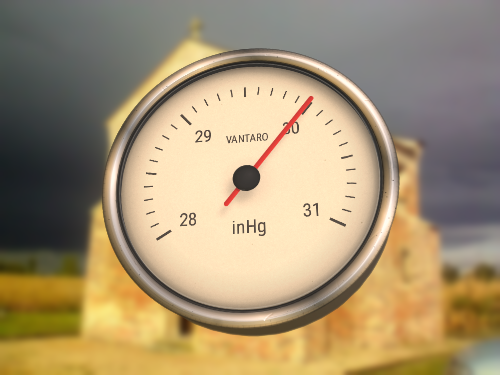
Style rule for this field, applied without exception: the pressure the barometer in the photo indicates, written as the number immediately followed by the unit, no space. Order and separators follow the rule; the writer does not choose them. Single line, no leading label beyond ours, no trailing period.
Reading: 30inHg
